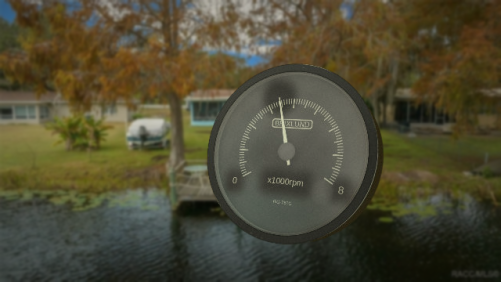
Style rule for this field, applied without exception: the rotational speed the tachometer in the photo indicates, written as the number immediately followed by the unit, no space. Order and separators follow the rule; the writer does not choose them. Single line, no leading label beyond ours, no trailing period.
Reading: 3500rpm
